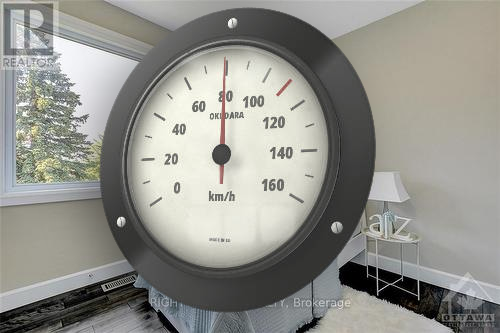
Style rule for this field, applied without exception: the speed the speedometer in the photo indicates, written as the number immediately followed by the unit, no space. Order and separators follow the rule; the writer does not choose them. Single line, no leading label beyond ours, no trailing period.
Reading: 80km/h
